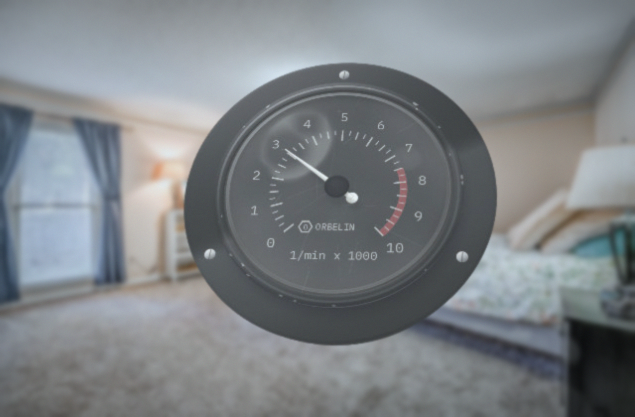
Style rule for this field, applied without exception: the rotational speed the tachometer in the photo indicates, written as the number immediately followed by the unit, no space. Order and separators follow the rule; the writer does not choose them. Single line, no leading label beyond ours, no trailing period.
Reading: 3000rpm
